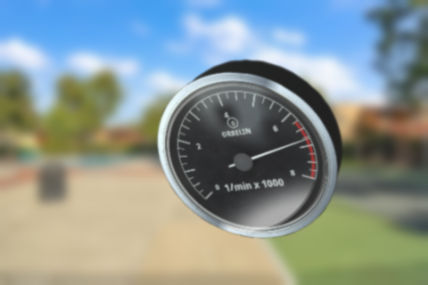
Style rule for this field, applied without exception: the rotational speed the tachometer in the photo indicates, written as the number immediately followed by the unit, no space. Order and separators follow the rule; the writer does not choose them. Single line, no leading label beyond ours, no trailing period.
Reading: 6750rpm
